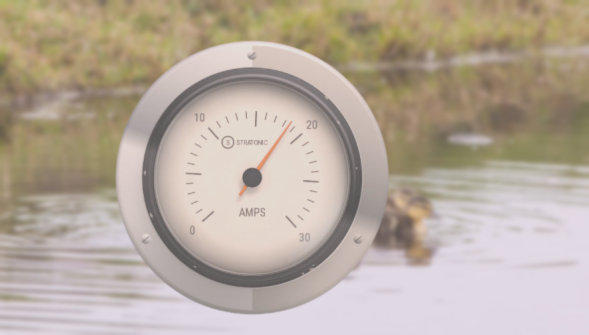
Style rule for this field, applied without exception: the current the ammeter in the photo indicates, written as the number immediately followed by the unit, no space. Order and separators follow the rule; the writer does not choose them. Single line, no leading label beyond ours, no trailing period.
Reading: 18.5A
